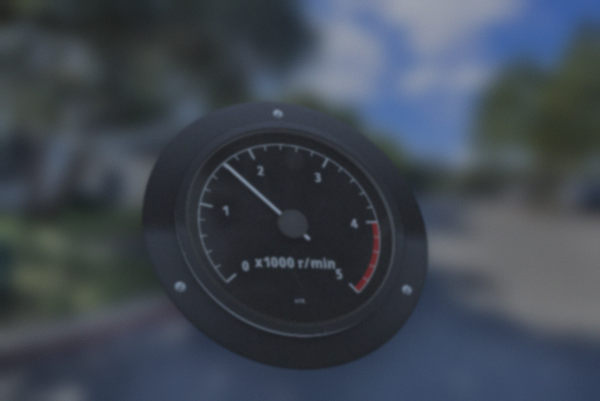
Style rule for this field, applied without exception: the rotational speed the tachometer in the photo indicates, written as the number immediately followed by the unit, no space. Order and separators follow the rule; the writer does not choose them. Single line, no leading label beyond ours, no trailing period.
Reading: 1600rpm
